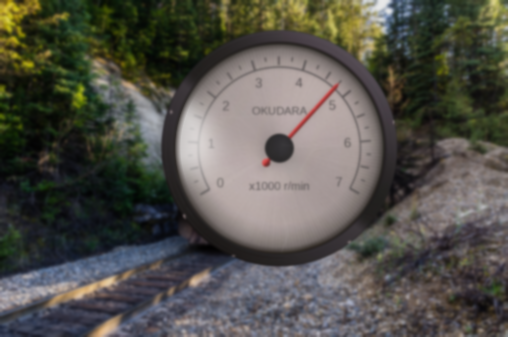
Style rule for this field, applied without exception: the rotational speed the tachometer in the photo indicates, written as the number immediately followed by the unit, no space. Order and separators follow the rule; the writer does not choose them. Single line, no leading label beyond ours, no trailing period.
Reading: 4750rpm
